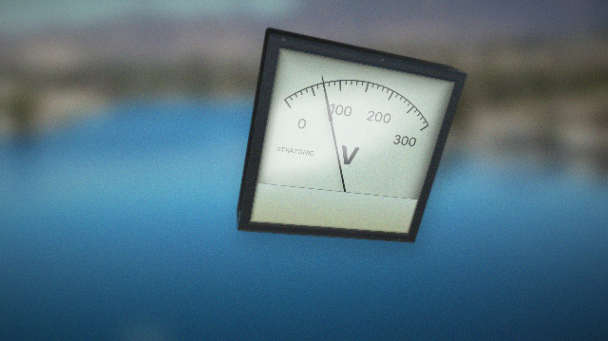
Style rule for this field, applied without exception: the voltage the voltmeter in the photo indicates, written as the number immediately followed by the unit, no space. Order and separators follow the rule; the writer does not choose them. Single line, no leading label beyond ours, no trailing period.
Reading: 70V
